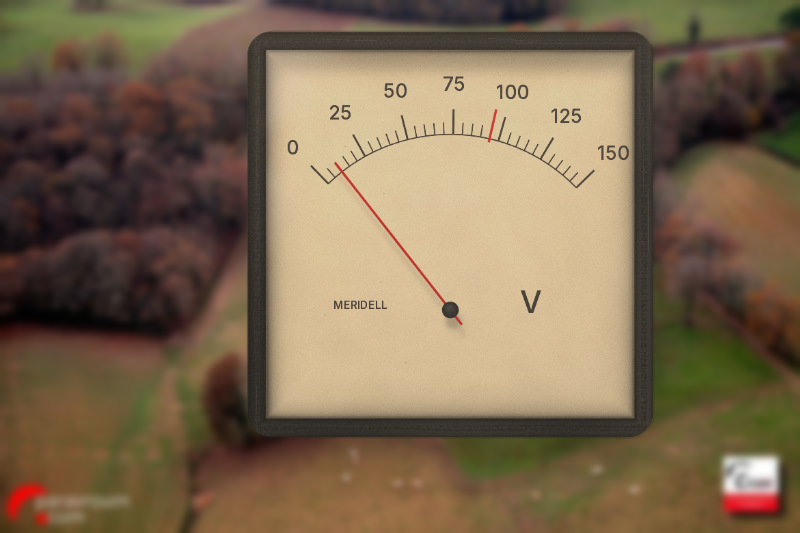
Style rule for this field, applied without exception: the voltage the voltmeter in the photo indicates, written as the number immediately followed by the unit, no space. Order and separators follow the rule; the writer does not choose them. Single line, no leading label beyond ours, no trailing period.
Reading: 10V
